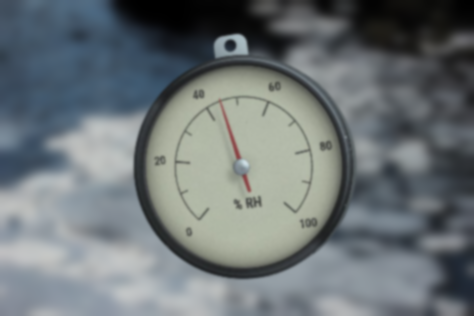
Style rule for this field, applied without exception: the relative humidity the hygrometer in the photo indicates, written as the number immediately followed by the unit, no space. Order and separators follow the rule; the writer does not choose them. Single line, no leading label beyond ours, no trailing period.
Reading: 45%
